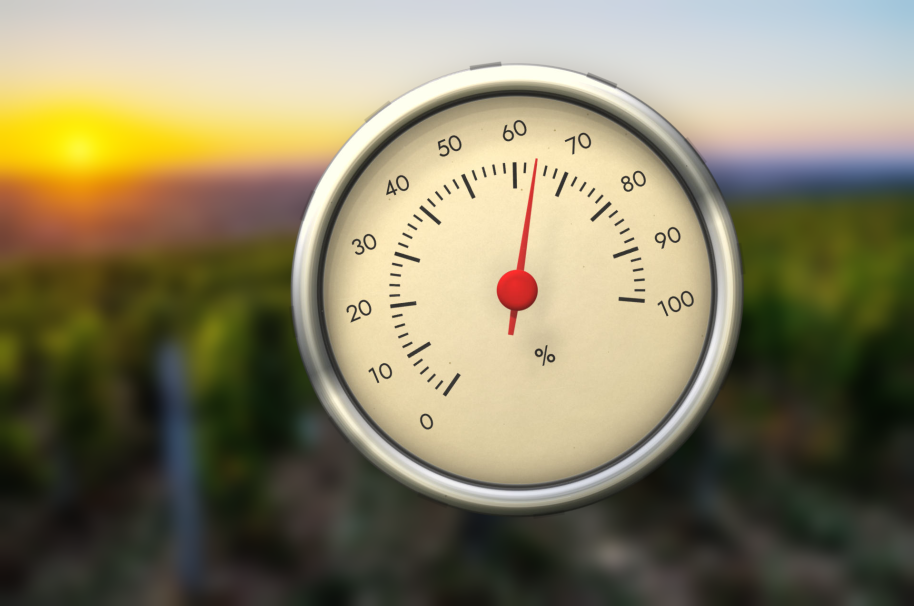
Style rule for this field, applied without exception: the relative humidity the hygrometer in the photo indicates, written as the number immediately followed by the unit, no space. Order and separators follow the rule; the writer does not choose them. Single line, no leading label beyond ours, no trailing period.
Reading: 64%
